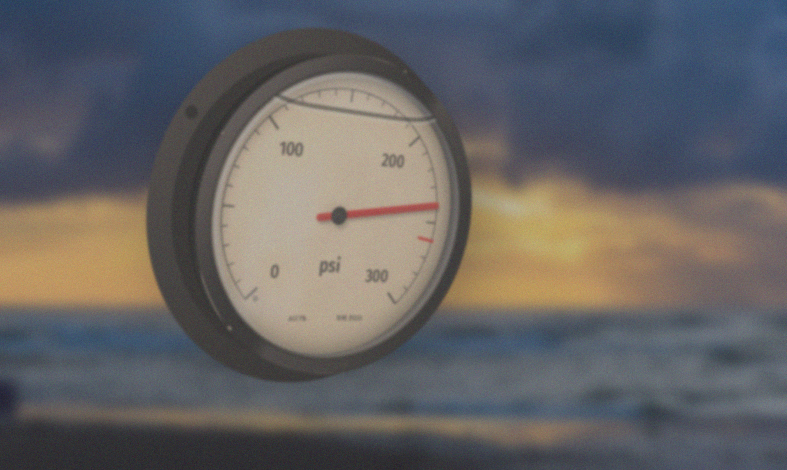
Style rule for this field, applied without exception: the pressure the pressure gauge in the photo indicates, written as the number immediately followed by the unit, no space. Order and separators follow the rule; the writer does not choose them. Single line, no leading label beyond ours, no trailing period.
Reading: 240psi
